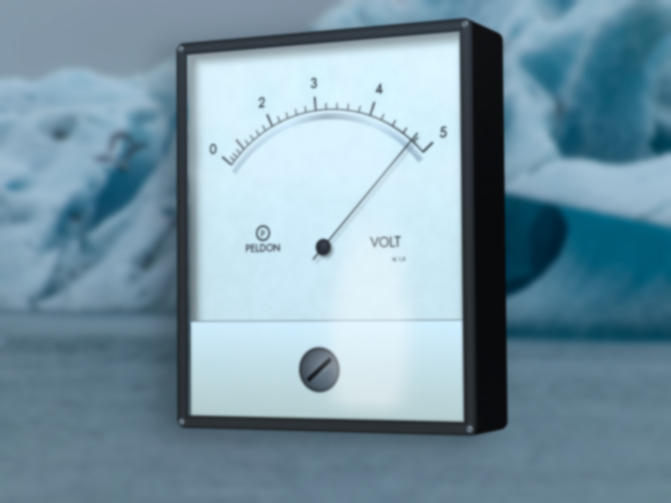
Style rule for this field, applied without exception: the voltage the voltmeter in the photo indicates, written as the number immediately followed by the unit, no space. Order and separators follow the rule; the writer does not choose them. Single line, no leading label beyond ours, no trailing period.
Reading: 4.8V
